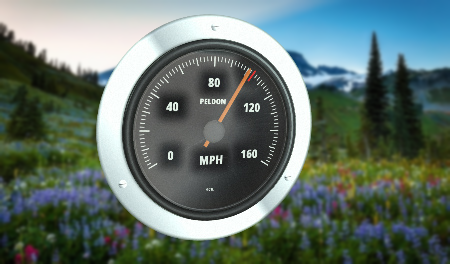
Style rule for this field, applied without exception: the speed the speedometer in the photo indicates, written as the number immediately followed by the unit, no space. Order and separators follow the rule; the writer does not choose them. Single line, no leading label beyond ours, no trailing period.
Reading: 100mph
